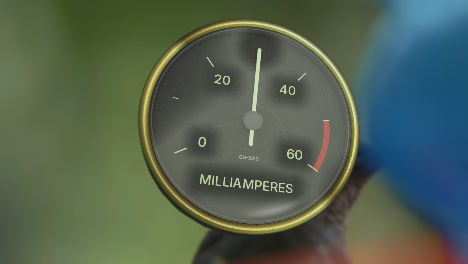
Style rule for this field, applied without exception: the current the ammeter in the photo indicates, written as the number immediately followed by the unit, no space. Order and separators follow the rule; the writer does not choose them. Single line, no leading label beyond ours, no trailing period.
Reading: 30mA
